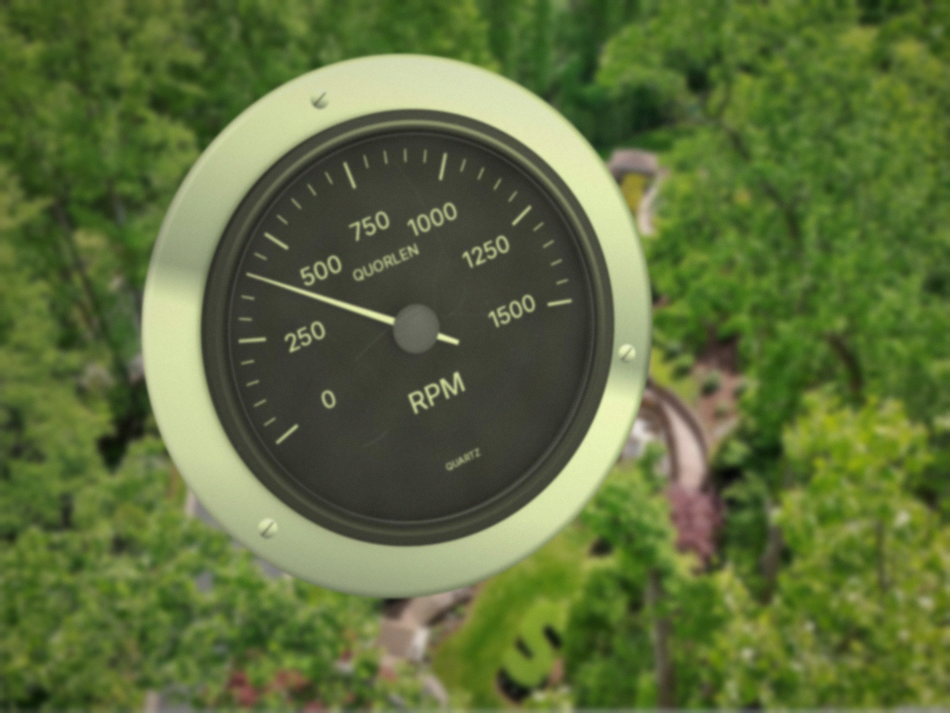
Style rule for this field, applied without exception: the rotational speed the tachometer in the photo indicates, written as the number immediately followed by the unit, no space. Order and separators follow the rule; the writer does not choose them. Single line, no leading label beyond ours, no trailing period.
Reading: 400rpm
